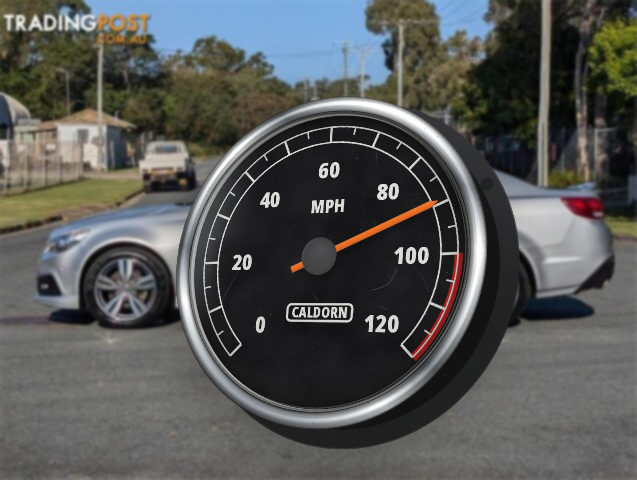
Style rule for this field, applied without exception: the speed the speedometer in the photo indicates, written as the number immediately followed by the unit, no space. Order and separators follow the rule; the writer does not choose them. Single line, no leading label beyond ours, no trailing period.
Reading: 90mph
